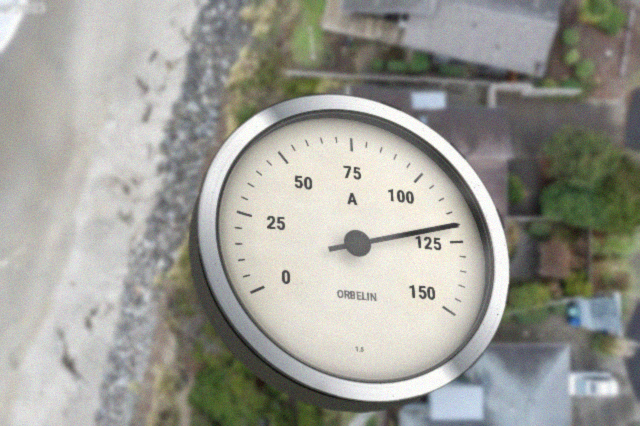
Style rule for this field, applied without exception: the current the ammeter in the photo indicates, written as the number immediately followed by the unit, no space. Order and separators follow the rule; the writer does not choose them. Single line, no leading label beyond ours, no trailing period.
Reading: 120A
